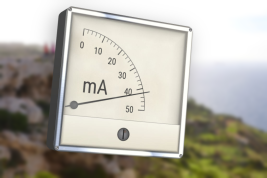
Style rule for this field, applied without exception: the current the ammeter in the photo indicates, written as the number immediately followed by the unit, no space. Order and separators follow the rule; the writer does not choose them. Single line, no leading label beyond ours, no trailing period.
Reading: 42mA
